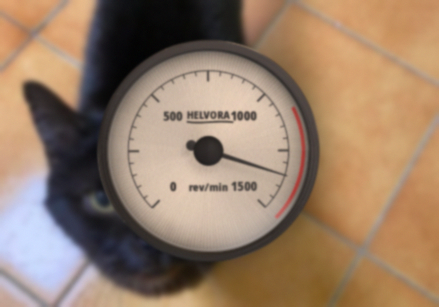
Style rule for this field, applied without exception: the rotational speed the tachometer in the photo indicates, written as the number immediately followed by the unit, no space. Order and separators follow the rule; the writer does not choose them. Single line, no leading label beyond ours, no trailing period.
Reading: 1350rpm
